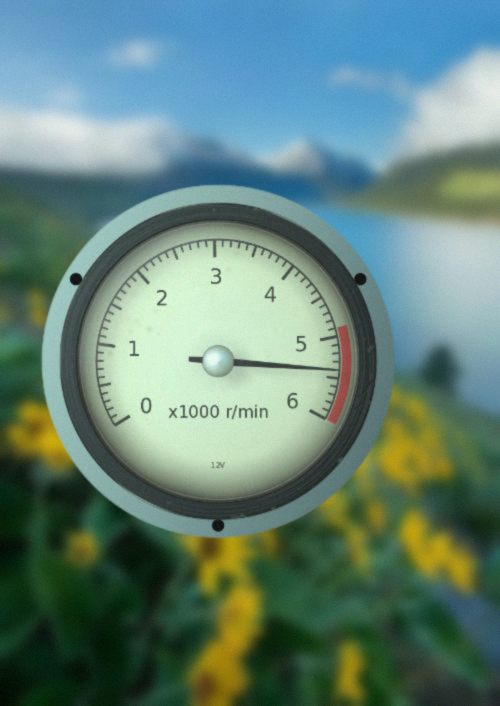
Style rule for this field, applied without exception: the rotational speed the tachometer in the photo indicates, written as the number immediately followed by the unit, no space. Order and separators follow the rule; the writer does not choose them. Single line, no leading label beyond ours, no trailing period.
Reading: 5400rpm
